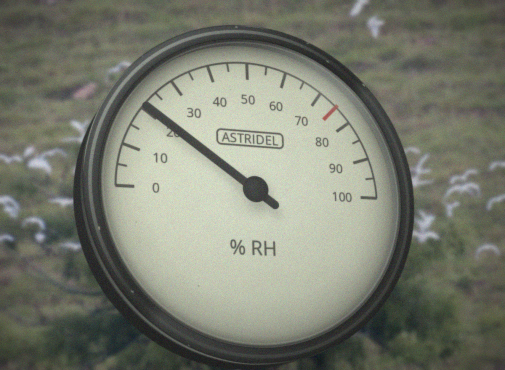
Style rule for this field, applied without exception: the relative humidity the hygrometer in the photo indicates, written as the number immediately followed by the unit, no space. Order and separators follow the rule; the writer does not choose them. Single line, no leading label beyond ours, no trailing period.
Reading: 20%
